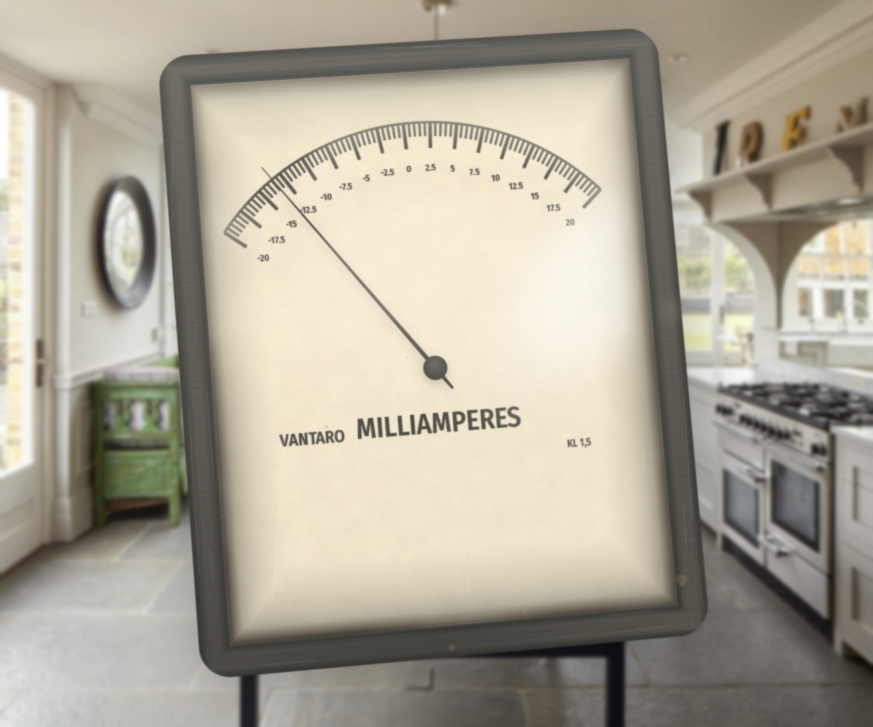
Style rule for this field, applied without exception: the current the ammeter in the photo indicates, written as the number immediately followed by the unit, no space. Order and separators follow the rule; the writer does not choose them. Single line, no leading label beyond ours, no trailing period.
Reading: -13.5mA
